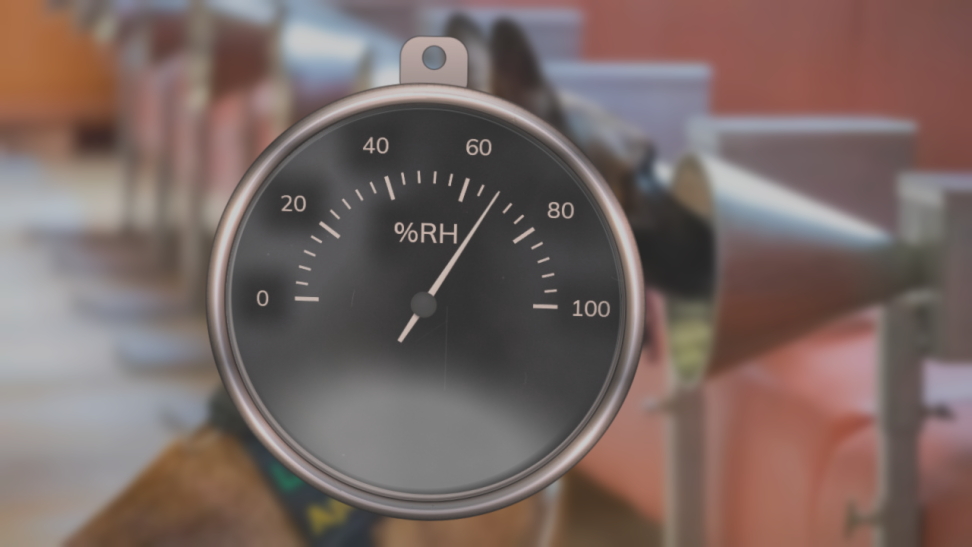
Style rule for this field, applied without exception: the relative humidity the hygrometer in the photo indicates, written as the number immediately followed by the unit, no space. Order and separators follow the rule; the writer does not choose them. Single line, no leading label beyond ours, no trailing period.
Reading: 68%
